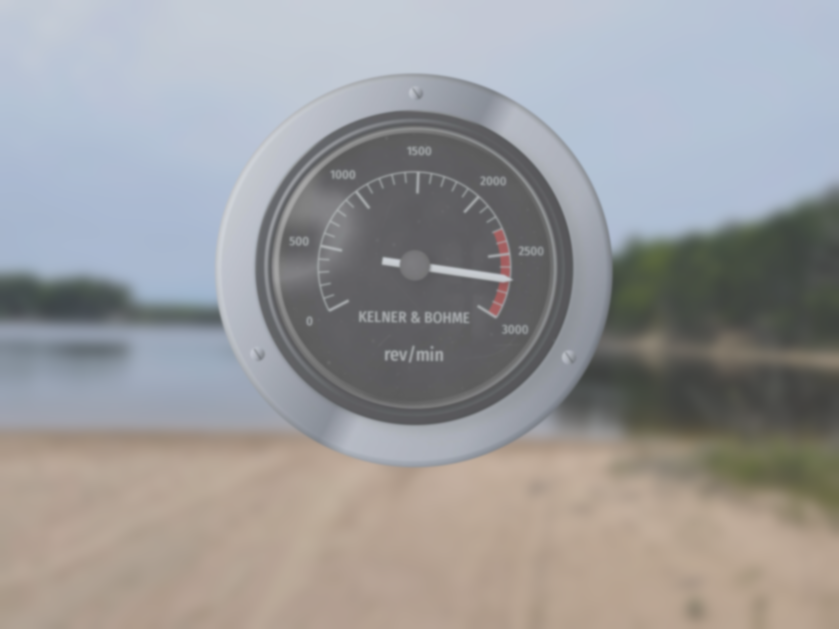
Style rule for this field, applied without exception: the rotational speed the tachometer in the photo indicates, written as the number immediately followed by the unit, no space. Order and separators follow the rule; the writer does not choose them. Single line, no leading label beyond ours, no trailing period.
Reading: 2700rpm
